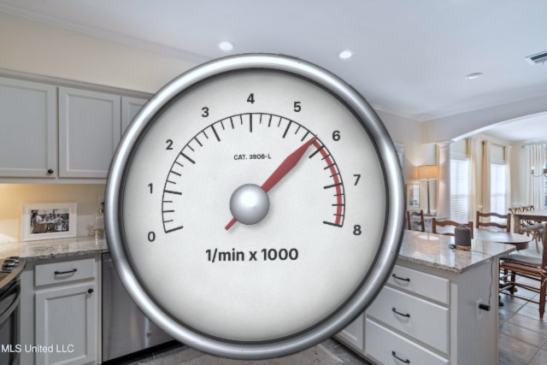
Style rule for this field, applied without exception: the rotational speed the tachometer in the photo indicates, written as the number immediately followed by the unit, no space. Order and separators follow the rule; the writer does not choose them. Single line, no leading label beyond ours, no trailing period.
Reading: 5750rpm
